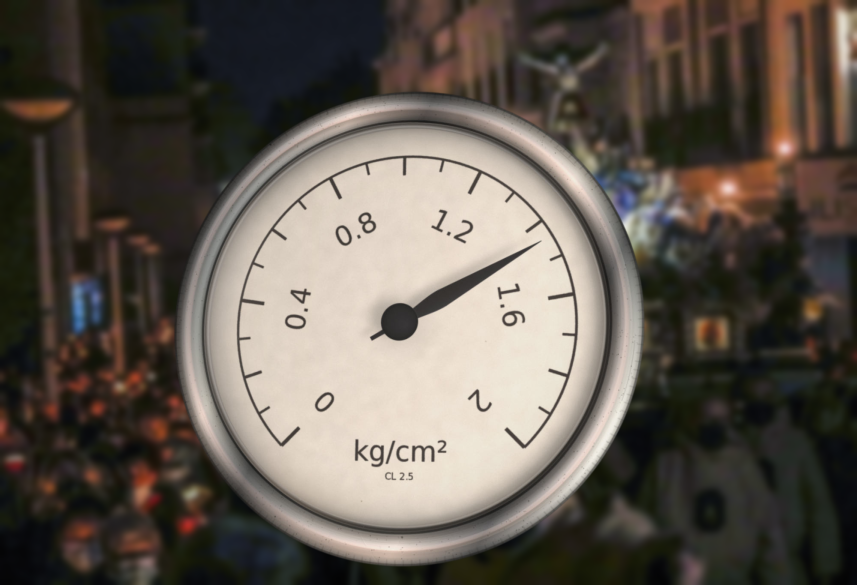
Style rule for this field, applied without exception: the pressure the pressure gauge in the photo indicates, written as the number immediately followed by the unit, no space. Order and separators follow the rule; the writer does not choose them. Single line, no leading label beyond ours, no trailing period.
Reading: 1.45kg/cm²
